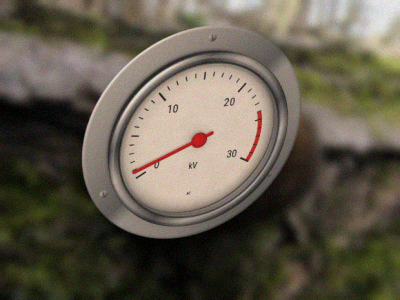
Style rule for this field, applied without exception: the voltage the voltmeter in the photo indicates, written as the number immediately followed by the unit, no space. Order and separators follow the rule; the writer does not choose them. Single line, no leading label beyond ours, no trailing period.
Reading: 1kV
